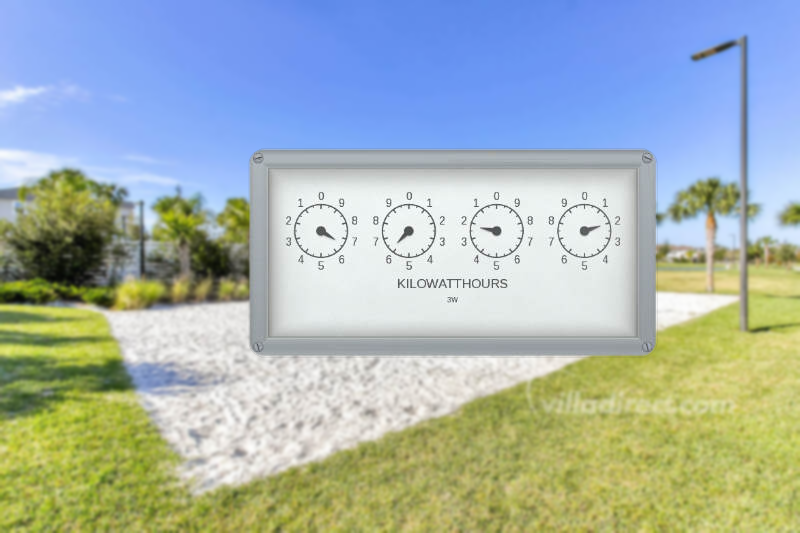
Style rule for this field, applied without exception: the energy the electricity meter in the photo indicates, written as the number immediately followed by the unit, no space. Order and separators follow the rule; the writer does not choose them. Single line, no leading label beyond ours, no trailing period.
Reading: 6622kWh
